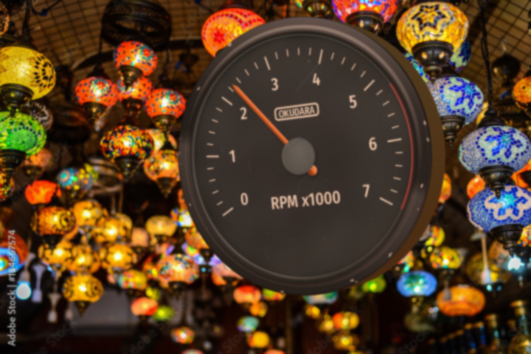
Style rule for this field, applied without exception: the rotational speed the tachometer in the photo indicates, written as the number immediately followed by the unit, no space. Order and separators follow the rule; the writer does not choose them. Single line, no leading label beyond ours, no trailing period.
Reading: 2300rpm
